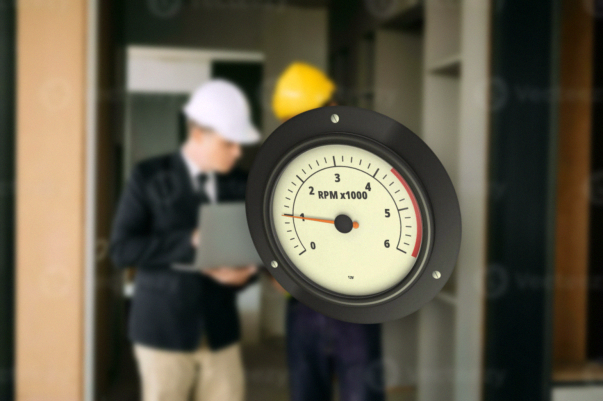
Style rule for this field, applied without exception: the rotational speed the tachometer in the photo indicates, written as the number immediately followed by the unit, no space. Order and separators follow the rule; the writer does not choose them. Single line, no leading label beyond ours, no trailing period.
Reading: 1000rpm
